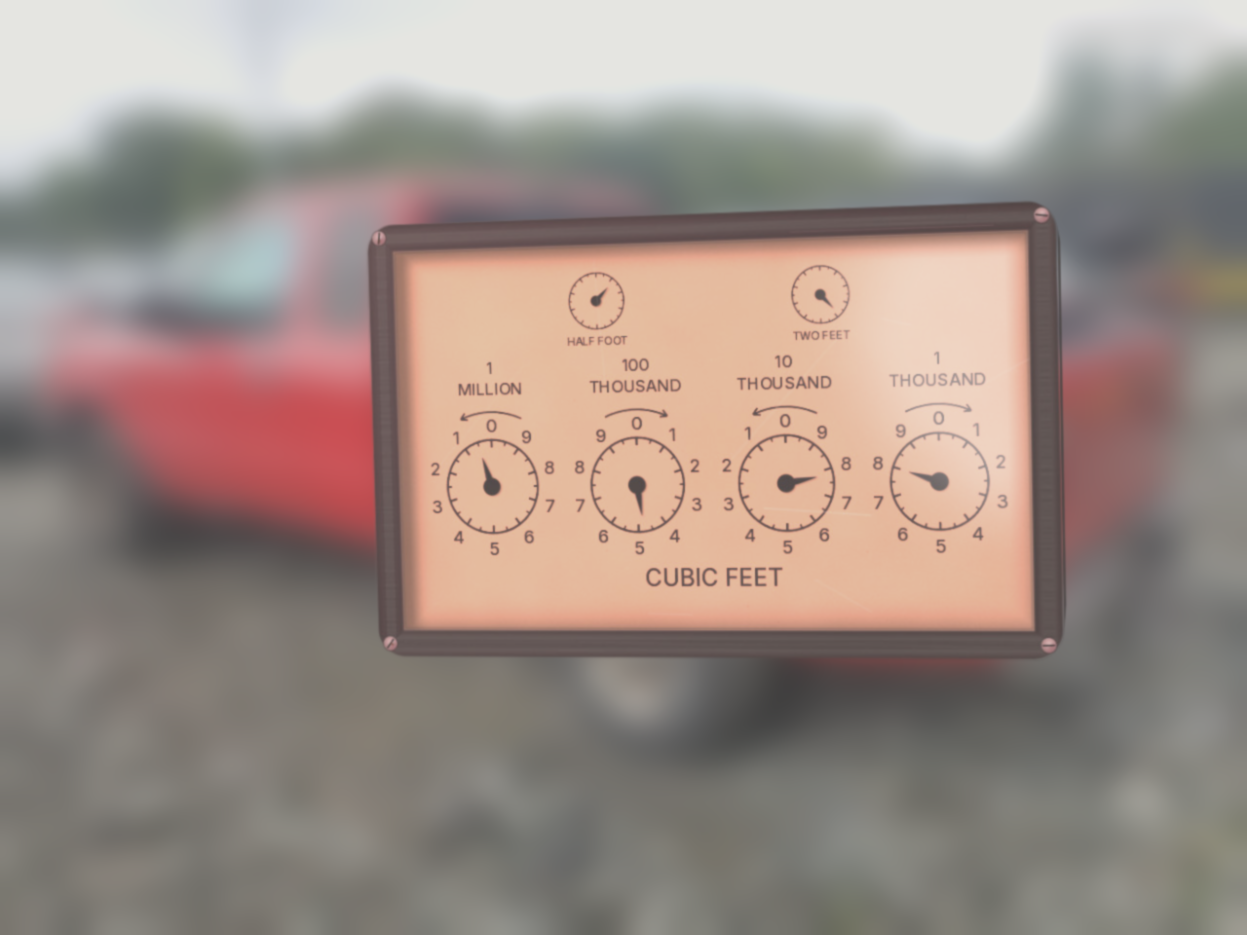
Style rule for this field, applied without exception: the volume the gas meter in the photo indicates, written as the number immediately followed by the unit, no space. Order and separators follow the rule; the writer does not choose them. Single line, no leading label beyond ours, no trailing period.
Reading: 47800ft³
